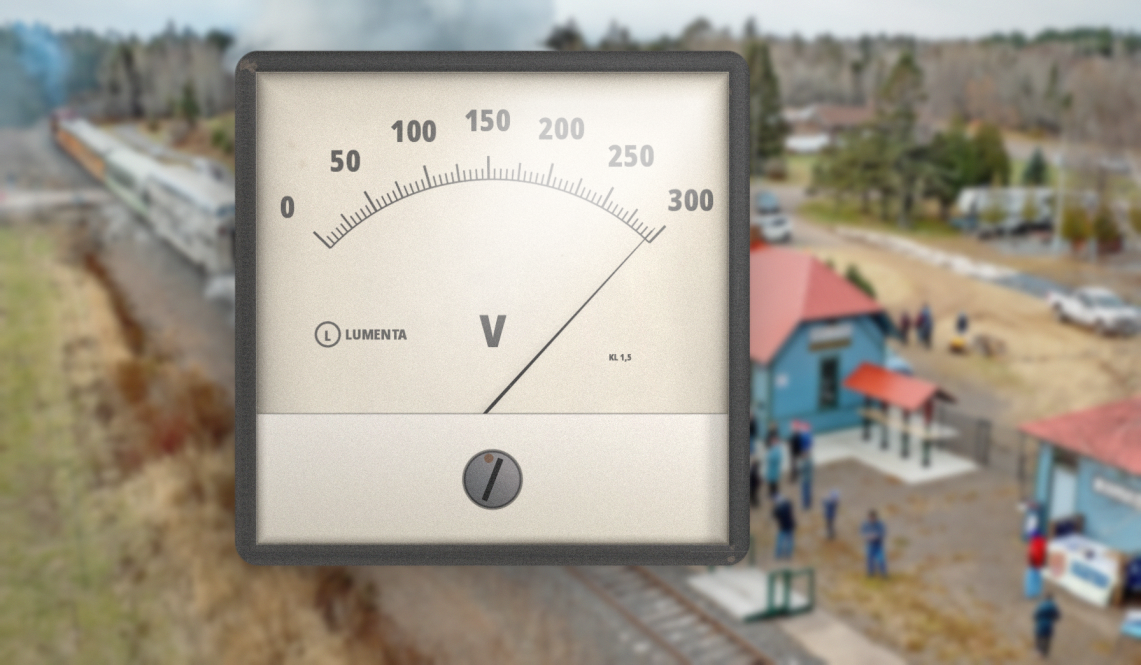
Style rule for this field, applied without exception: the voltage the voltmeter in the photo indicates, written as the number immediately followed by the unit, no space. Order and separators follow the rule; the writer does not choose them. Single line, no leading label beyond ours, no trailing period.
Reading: 295V
